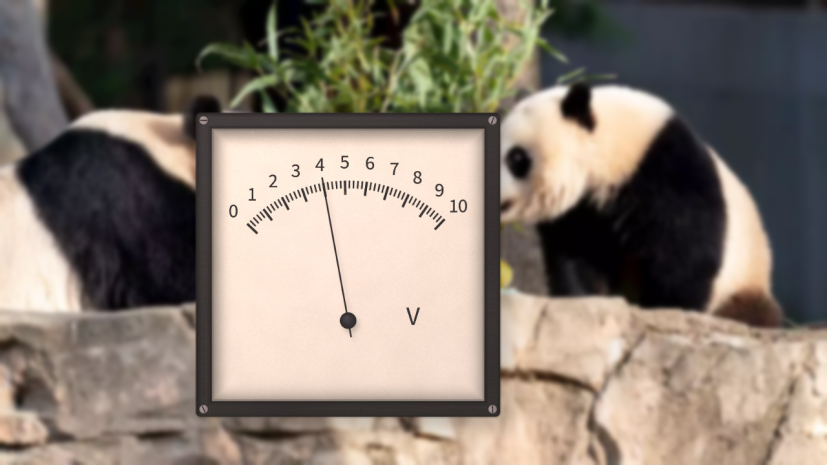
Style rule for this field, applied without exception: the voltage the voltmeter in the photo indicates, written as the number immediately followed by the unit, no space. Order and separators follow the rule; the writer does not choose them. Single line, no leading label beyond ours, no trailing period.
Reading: 4V
